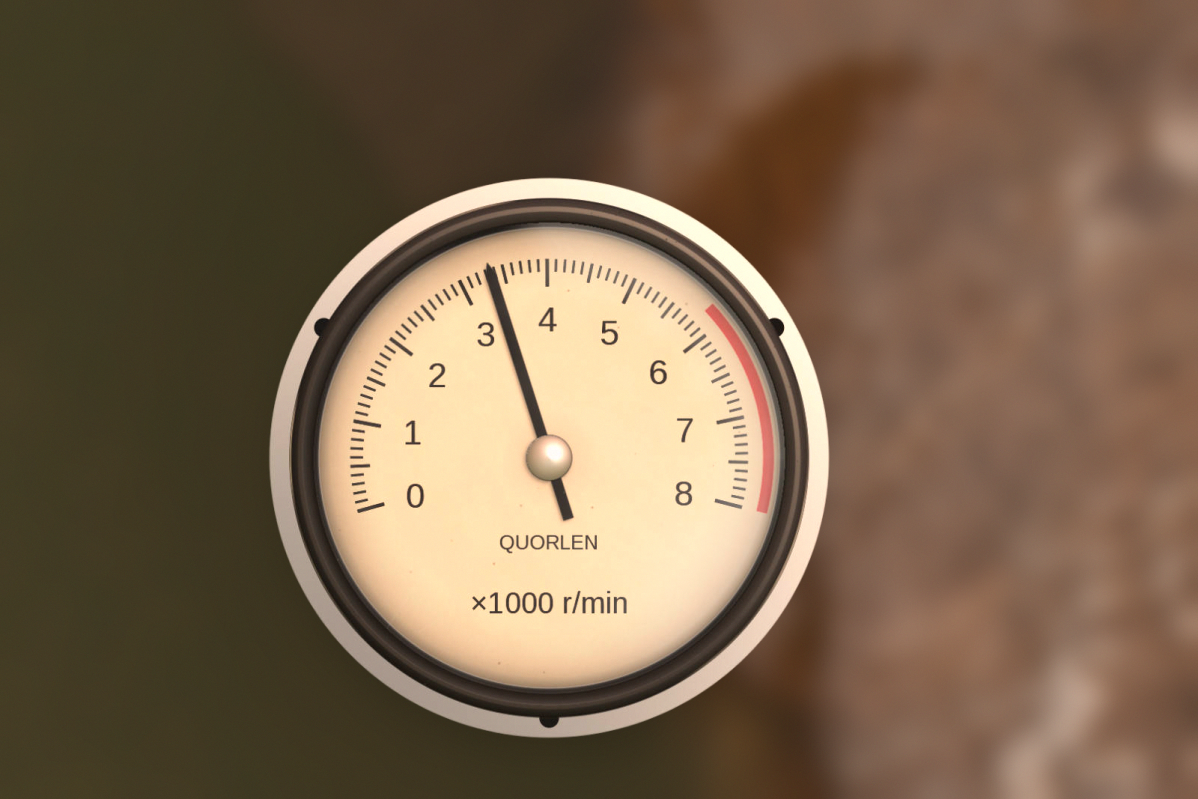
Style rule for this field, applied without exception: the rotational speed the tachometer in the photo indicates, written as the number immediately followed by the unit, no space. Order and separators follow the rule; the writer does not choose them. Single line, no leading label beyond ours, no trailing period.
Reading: 3350rpm
